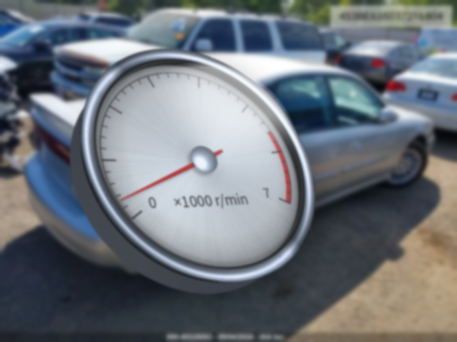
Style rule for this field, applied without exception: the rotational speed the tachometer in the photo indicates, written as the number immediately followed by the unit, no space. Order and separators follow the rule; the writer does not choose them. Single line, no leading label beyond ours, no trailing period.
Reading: 300rpm
